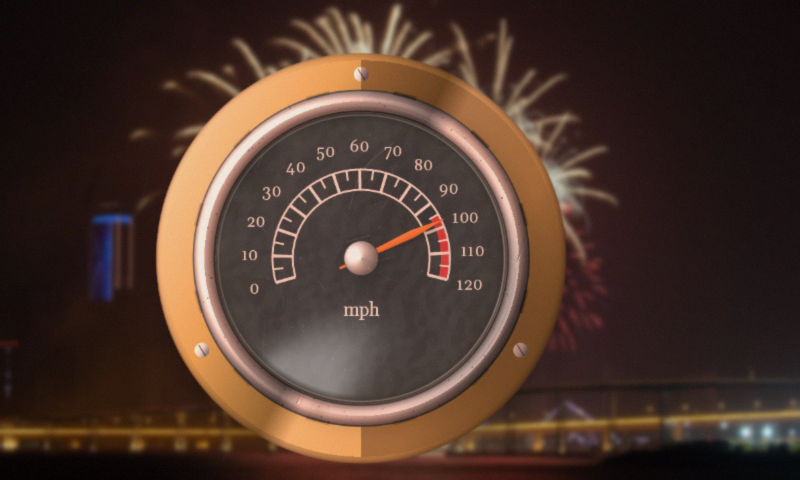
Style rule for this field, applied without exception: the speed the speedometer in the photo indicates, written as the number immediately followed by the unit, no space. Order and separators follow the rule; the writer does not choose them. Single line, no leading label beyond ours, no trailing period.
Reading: 97.5mph
